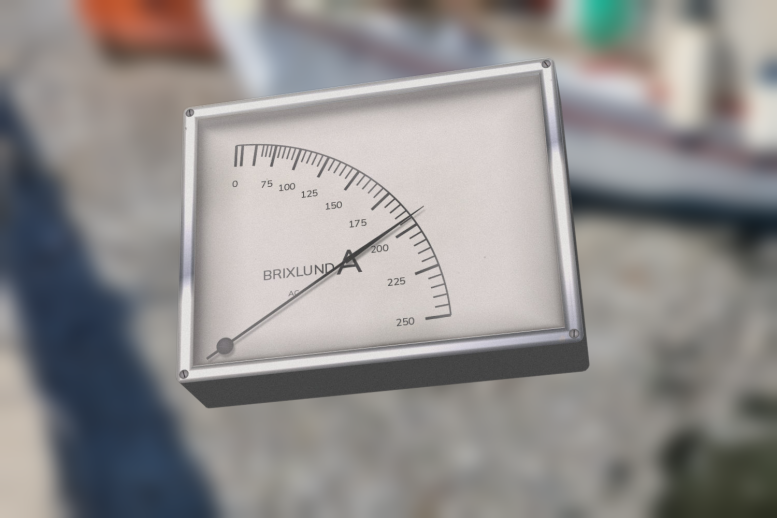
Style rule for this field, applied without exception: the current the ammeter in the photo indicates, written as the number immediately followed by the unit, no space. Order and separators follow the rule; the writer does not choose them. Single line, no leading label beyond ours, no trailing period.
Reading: 195A
